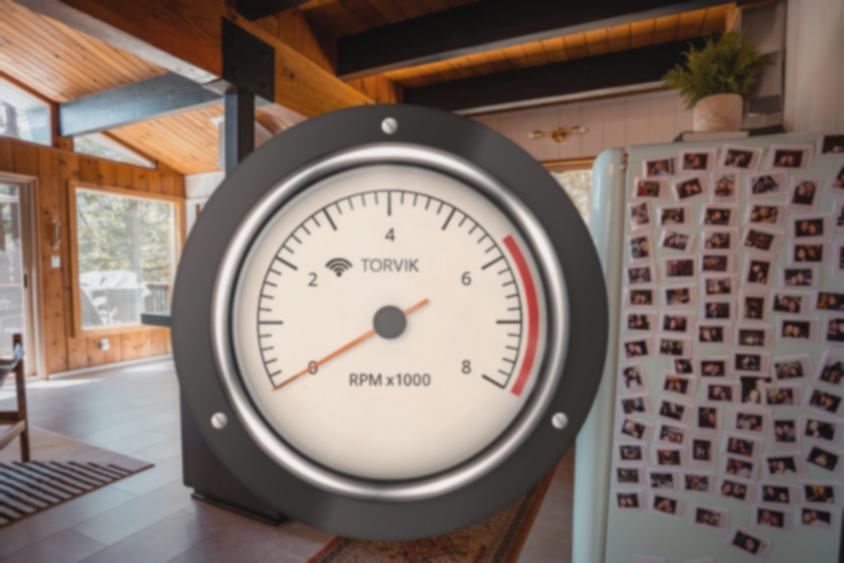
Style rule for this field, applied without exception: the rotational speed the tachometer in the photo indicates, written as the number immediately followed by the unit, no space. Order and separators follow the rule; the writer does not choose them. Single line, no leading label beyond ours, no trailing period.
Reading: 0rpm
